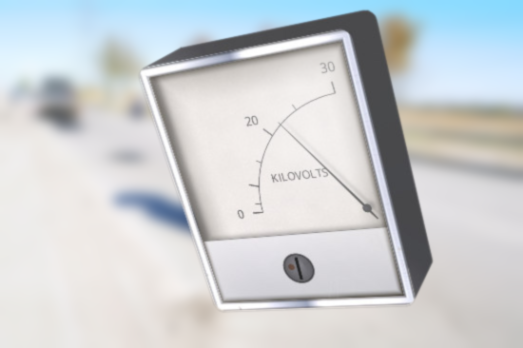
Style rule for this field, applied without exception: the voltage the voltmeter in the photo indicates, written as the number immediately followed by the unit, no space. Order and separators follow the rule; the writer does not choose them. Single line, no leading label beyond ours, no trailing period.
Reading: 22.5kV
